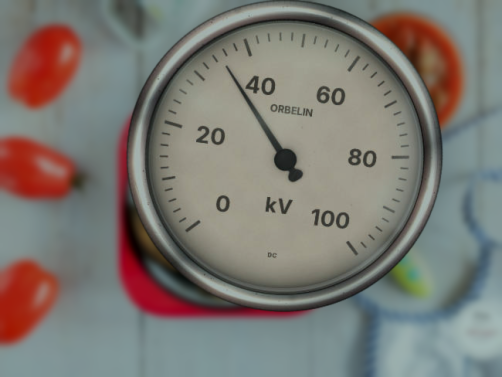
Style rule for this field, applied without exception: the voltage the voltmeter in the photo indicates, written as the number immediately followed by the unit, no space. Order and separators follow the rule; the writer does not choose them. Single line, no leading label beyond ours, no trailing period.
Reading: 35kV
